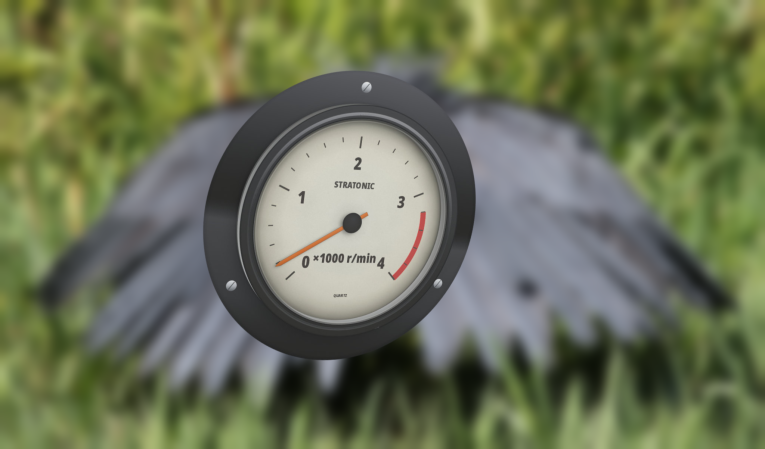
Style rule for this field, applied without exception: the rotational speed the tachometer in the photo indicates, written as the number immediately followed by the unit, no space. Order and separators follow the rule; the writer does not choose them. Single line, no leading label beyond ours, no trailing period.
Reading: 200rpm
